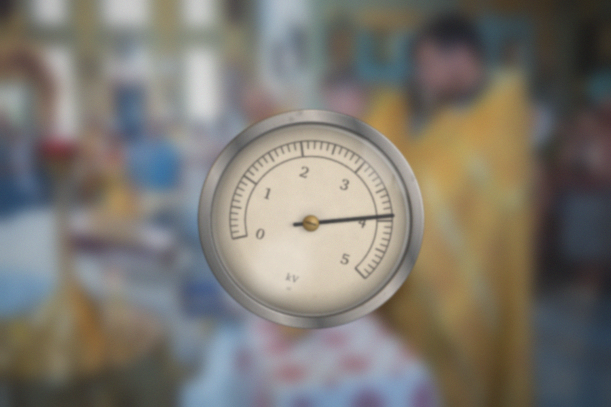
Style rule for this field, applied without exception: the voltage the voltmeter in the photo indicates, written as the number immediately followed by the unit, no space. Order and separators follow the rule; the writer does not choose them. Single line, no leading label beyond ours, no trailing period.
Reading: 3.9kV
